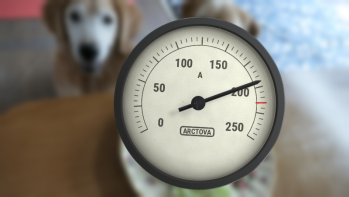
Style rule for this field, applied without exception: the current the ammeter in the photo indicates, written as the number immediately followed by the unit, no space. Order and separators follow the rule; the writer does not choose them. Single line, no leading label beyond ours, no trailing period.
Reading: 195A
